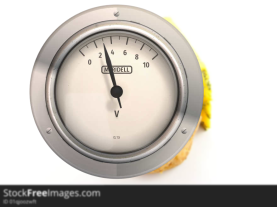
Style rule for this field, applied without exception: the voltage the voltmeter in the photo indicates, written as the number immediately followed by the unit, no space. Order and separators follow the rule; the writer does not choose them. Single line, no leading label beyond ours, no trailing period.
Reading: 3V
